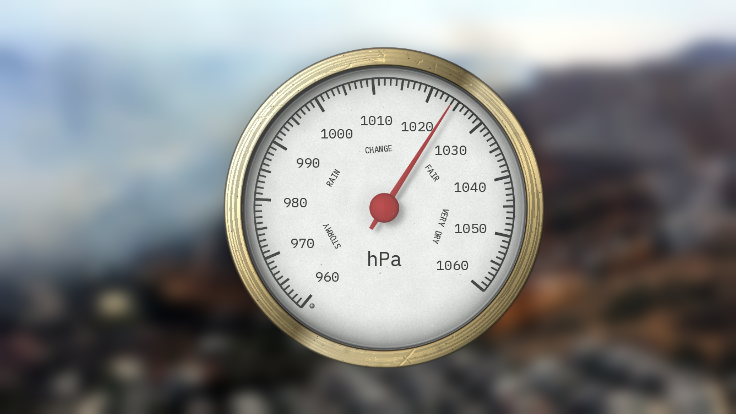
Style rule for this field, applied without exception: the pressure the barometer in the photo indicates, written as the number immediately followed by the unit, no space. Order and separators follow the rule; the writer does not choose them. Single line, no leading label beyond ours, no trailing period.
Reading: 1024hPa
